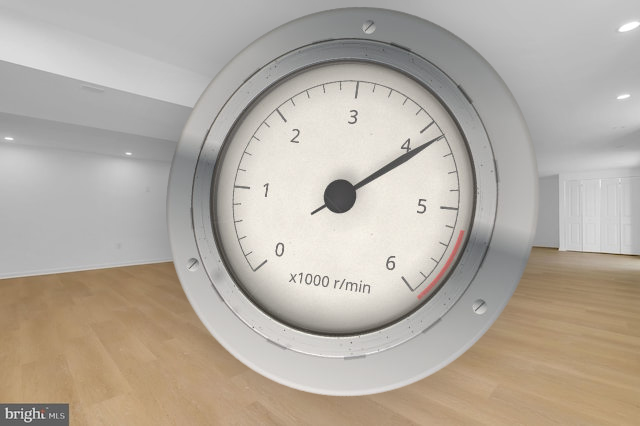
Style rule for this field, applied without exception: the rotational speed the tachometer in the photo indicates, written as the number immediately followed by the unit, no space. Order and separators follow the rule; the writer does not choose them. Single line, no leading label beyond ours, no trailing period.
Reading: 4200rpm
